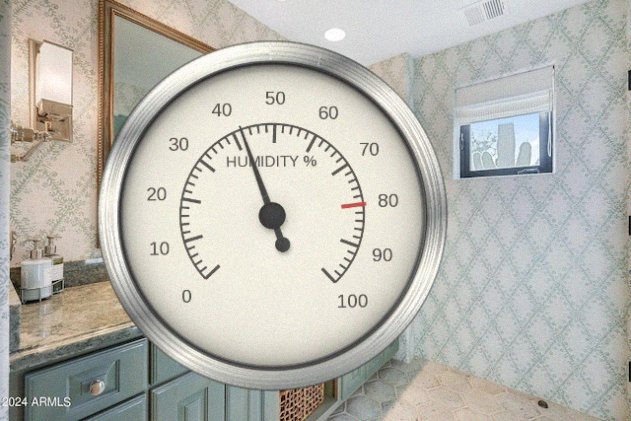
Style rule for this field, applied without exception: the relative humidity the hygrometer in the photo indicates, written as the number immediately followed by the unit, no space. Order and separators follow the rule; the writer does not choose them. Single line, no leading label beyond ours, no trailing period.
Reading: 42%
